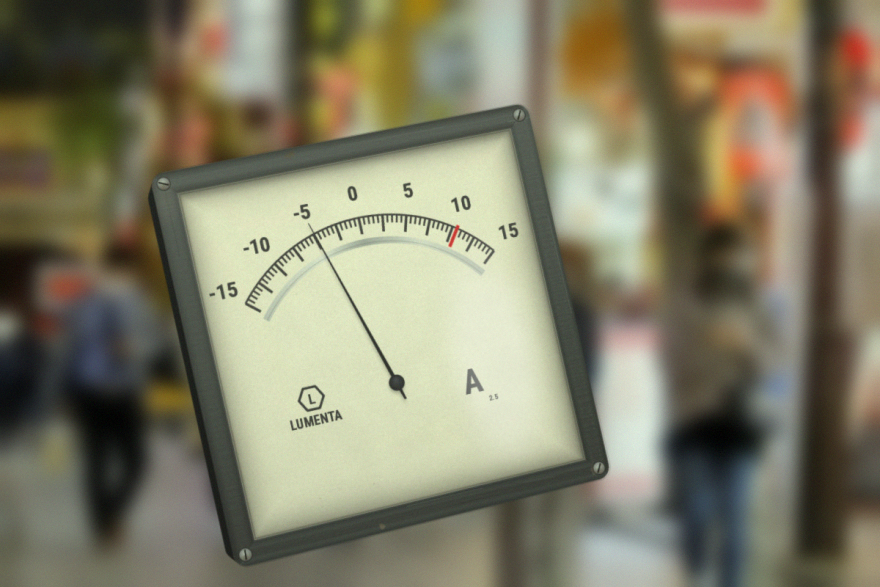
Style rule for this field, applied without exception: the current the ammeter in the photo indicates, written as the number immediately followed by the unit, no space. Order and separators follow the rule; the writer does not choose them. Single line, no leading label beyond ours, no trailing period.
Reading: -5A
